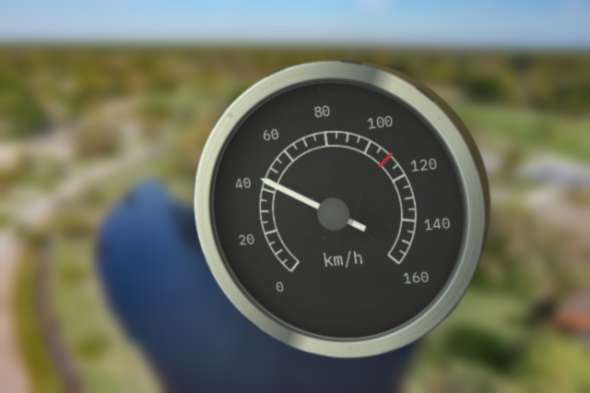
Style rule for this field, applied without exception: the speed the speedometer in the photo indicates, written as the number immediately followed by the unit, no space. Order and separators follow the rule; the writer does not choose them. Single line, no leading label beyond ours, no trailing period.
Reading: 45km/h
